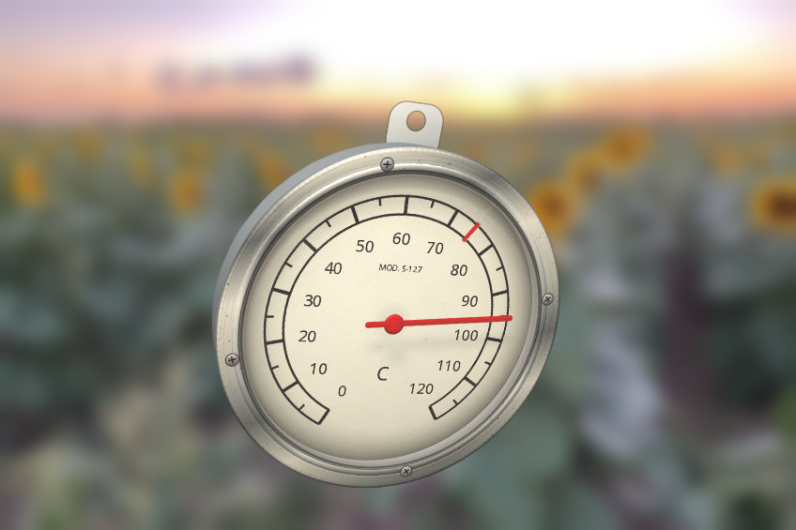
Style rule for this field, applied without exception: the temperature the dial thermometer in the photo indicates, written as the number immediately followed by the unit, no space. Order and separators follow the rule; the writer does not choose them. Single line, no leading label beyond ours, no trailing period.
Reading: 95°C
